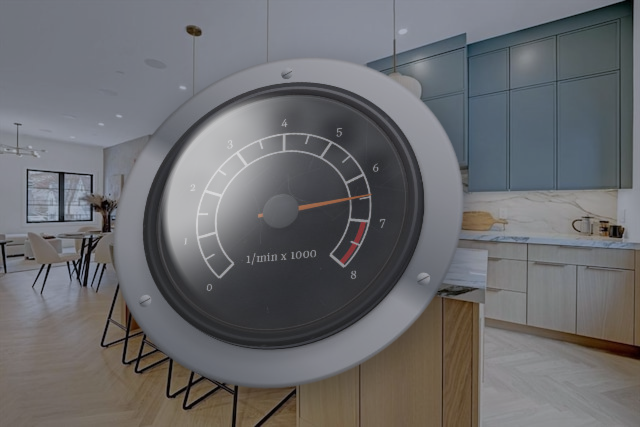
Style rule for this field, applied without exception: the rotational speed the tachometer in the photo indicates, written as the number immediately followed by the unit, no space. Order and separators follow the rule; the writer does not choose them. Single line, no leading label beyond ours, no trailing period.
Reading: 6500rpm
